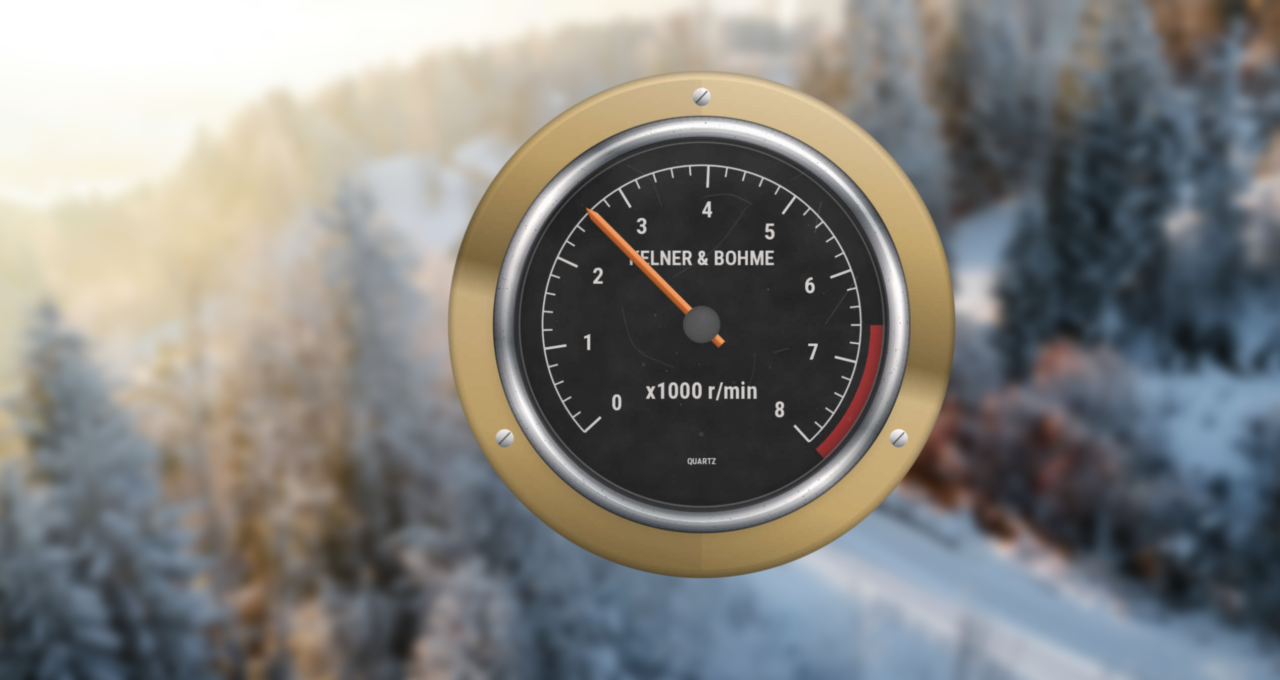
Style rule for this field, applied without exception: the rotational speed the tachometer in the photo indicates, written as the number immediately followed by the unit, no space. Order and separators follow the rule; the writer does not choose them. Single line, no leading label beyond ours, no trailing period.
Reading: 2600rpm
